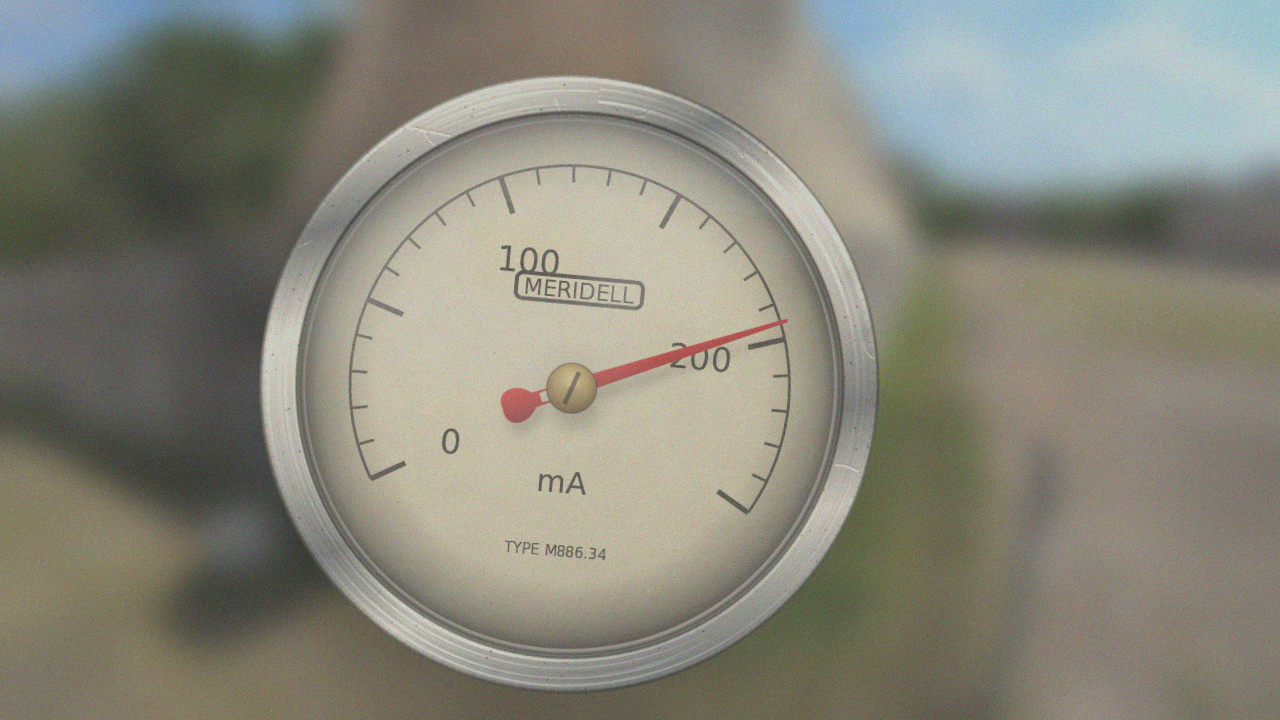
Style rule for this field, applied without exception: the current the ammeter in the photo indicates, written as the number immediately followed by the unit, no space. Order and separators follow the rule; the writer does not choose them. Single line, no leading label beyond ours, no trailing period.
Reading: 195mA
